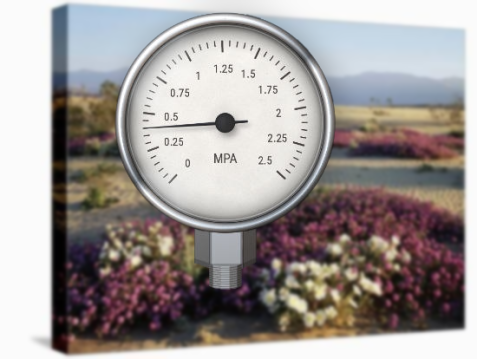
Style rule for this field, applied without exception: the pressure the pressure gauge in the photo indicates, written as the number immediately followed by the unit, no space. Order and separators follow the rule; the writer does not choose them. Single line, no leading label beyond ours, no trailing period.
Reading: 0.4MPa
